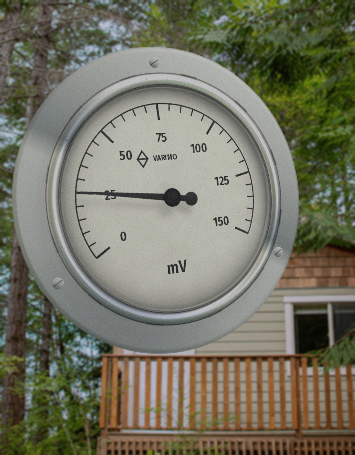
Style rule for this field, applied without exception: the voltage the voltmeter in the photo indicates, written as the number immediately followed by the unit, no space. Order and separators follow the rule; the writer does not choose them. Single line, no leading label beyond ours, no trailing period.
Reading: 25mV
